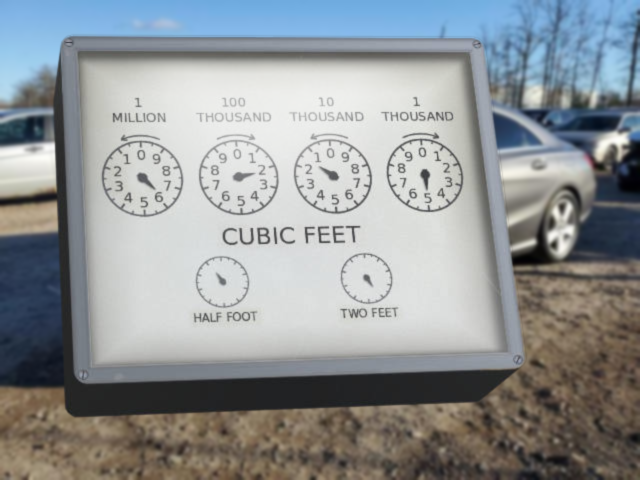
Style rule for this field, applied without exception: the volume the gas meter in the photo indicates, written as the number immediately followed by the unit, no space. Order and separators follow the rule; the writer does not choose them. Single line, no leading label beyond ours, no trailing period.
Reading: 621500ft³
